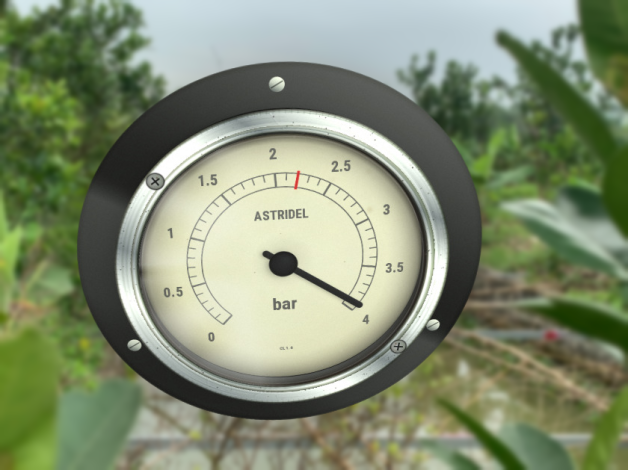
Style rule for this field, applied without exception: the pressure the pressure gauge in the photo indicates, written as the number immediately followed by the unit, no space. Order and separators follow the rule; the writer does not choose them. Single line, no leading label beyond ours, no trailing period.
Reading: 3.9bar
